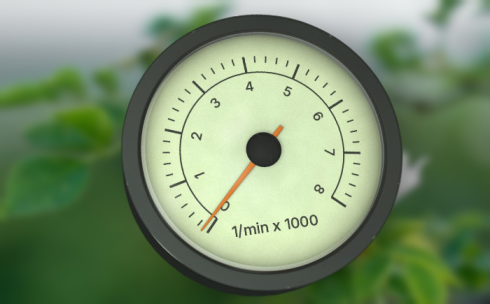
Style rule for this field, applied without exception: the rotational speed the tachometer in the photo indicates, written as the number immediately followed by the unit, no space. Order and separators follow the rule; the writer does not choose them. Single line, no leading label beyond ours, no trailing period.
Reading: 100rpm
